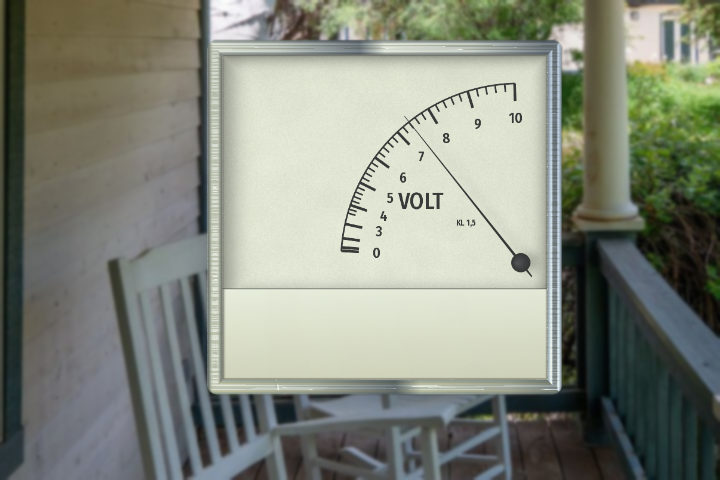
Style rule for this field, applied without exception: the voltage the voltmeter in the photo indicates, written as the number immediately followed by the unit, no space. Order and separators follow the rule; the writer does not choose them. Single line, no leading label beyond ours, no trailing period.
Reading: 7.4V
